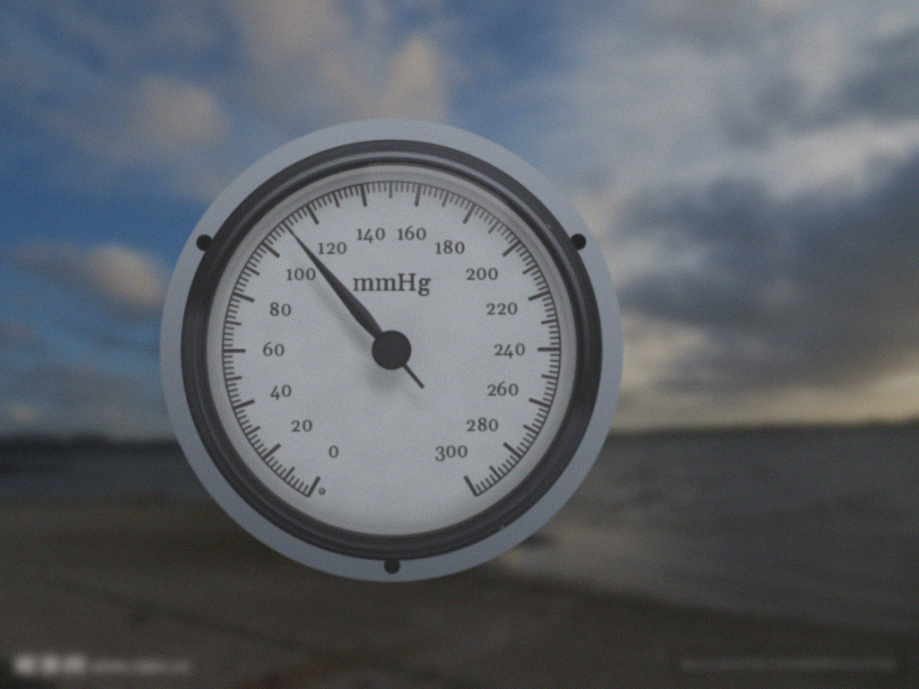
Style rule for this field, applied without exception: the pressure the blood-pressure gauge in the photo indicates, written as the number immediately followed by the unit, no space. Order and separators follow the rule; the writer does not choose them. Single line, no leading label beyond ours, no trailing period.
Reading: 110mmHg
